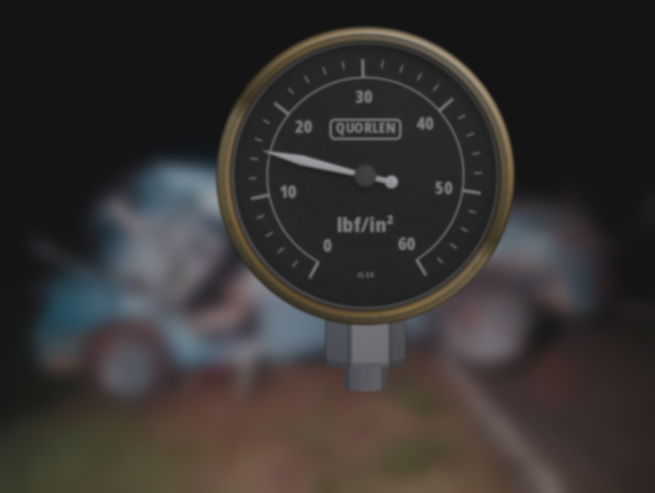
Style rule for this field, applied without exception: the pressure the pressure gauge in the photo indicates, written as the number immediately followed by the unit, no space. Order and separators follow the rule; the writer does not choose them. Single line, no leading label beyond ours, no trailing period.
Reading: 15psi
